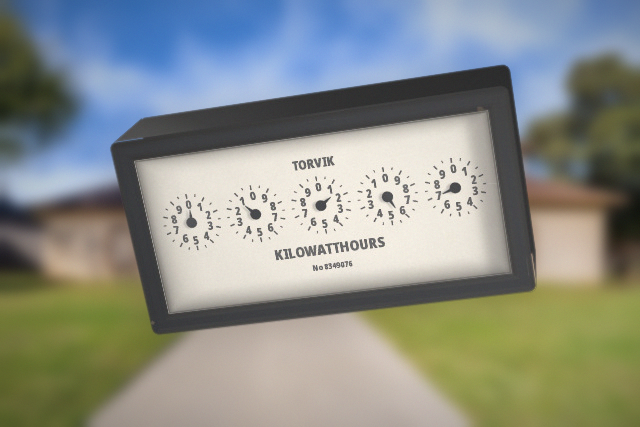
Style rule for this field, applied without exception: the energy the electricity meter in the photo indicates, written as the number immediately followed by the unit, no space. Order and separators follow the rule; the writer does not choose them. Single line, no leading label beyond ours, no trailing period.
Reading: 1157kWh
